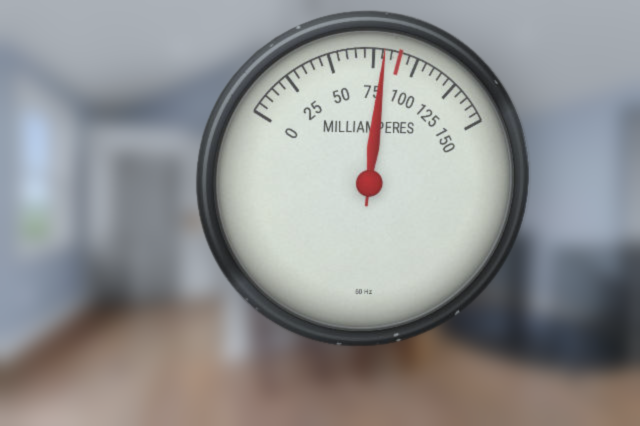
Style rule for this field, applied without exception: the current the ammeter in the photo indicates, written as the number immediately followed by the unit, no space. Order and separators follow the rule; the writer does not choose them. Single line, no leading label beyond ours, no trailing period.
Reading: 80mA
